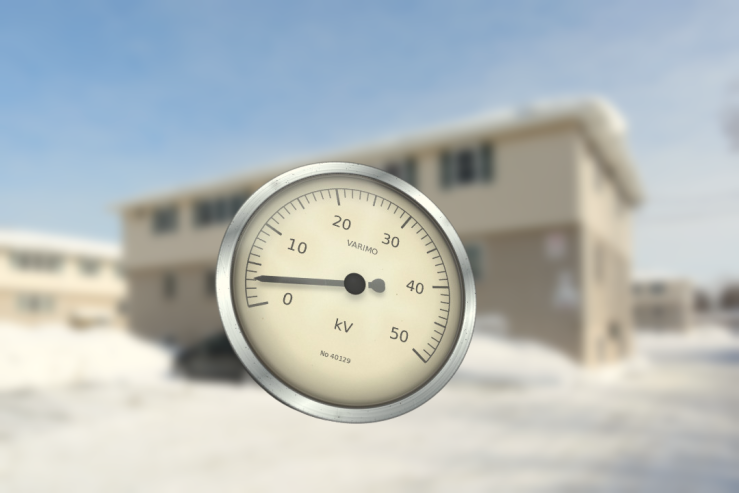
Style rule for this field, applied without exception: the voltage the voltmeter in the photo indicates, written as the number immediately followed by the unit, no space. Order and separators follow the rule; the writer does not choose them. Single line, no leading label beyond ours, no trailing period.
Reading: 3kV
